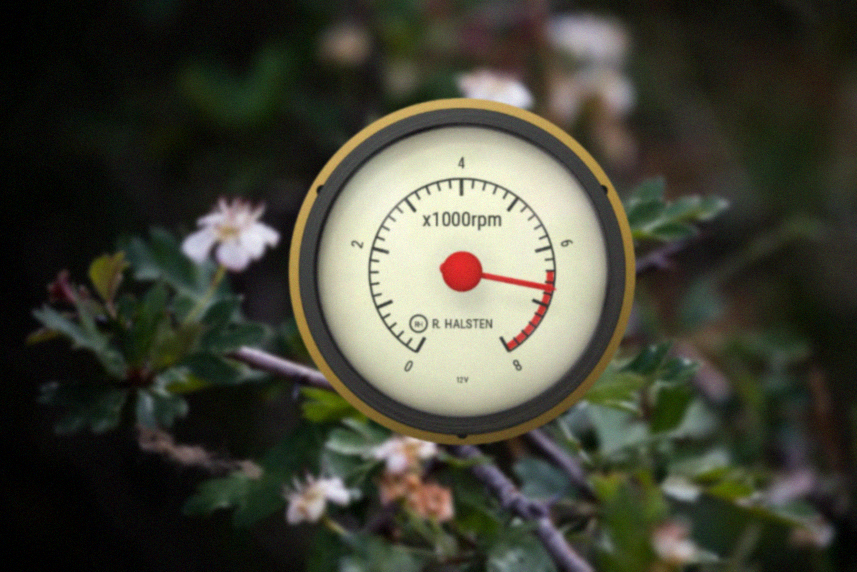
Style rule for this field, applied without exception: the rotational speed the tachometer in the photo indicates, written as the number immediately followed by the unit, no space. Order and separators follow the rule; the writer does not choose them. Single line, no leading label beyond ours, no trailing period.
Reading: 6700rpm
